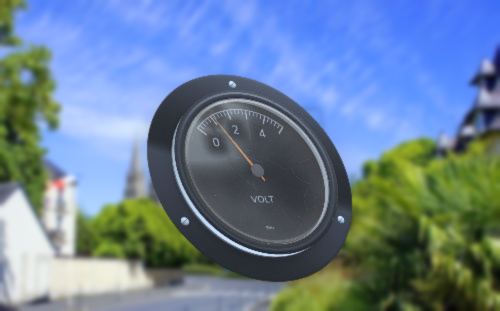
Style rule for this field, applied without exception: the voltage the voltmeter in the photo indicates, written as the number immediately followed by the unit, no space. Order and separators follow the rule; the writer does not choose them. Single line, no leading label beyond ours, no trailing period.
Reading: 1V
